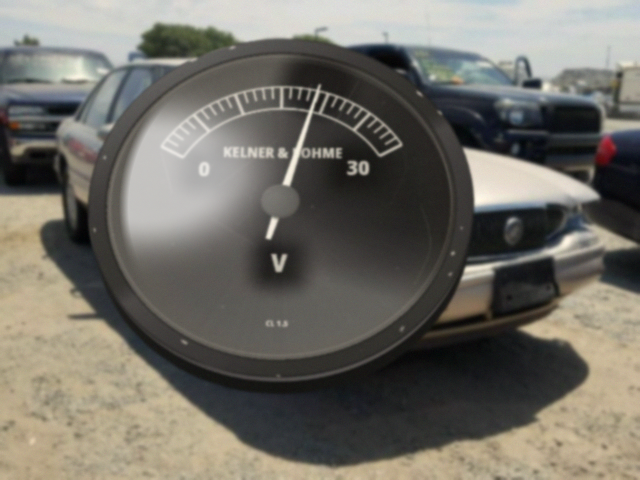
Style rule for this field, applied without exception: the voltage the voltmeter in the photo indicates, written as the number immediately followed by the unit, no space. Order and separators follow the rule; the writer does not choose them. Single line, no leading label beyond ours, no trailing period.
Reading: 19V
